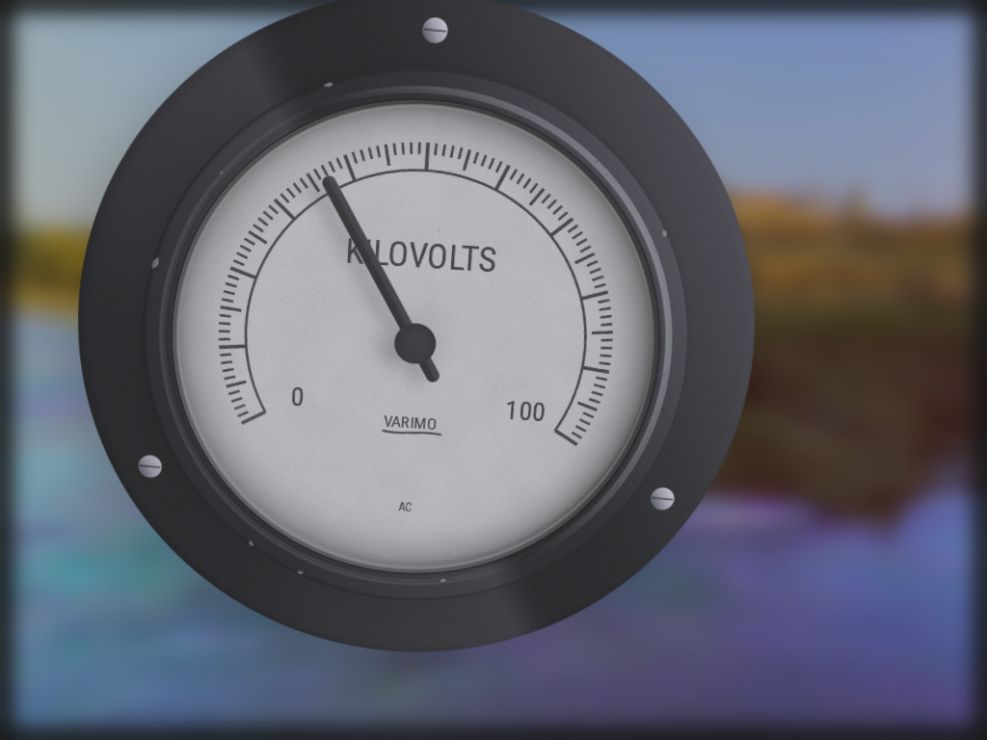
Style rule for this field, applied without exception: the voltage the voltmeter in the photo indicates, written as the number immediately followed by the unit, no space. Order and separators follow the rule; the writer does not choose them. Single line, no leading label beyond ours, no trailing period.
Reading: 37kV
